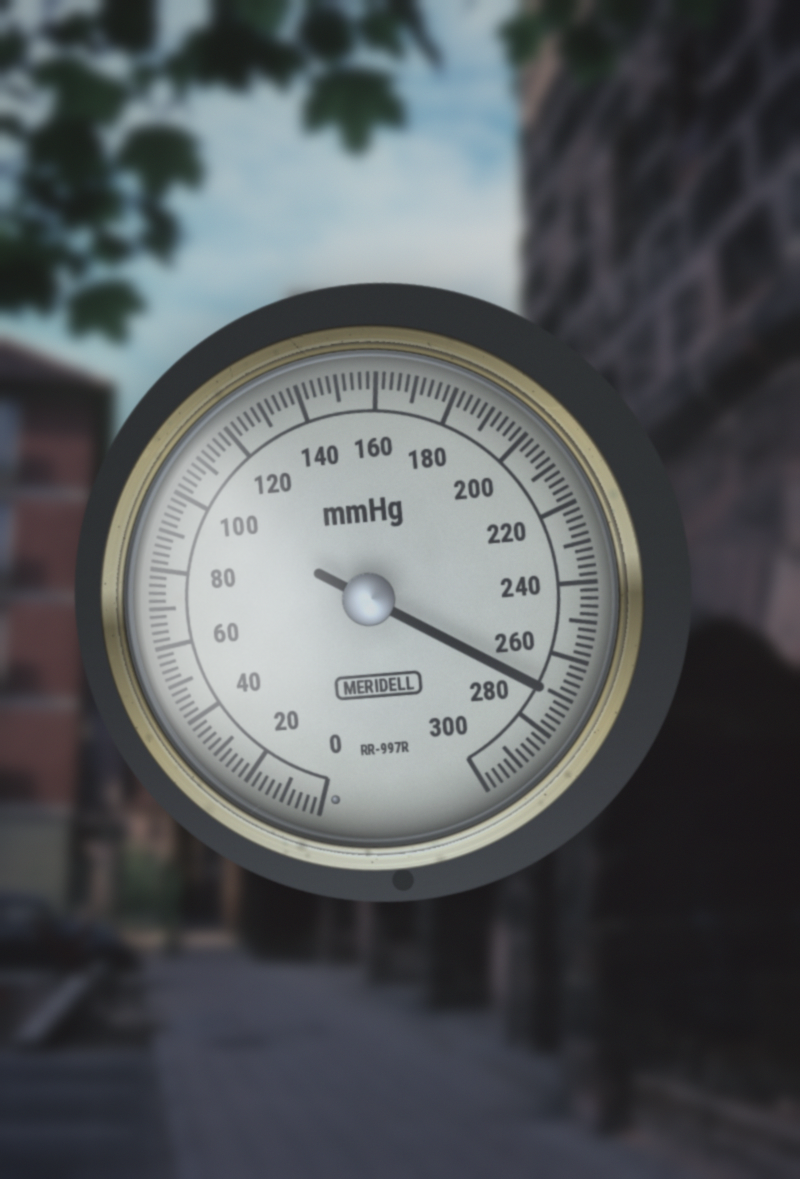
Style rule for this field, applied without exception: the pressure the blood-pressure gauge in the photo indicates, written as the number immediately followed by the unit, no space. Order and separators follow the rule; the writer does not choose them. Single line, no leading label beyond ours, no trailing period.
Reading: 270mmHg
